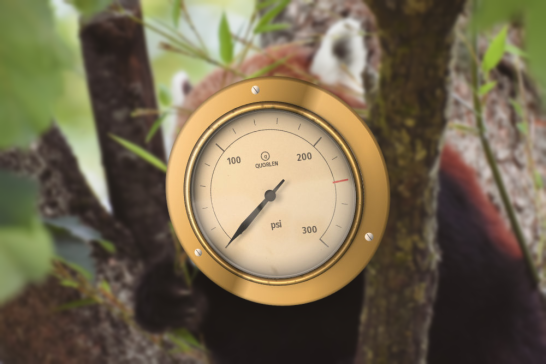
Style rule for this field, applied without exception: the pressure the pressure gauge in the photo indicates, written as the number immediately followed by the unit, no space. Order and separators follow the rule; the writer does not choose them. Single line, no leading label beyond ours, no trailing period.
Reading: 0psi
